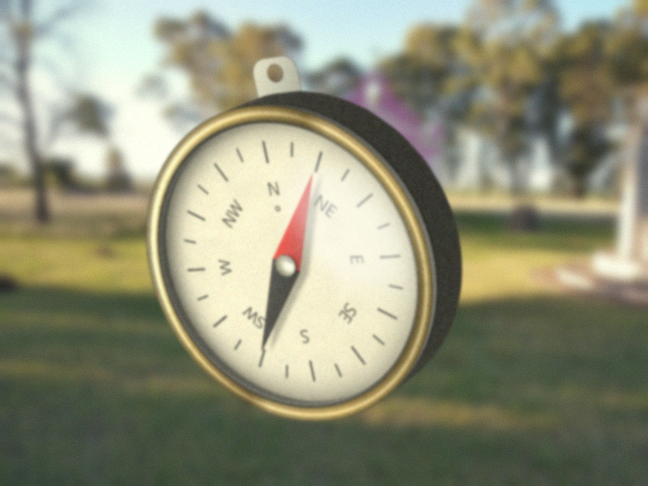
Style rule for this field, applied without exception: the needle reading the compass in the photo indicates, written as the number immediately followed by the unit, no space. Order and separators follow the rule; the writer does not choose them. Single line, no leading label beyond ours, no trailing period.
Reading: 30°
